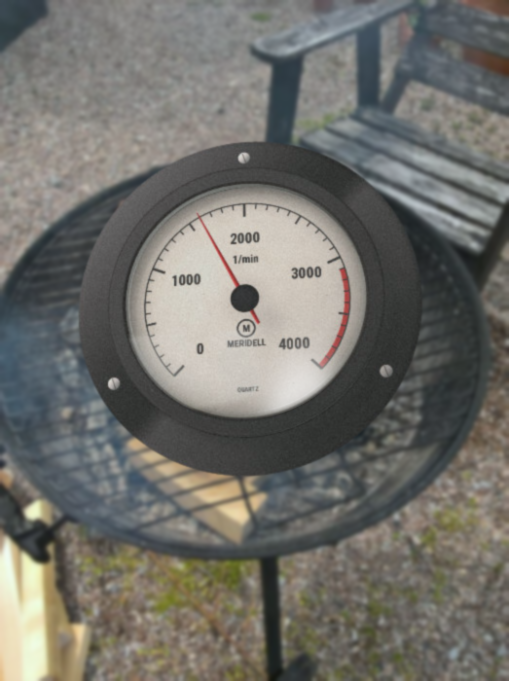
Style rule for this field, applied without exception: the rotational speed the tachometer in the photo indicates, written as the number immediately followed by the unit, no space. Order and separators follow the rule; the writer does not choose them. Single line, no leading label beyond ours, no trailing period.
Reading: 1600rpm
